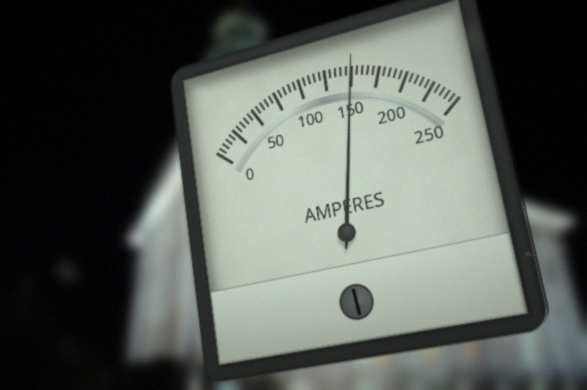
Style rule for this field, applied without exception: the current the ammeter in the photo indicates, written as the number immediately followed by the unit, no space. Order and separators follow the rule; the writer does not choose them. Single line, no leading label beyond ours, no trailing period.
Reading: 150A
